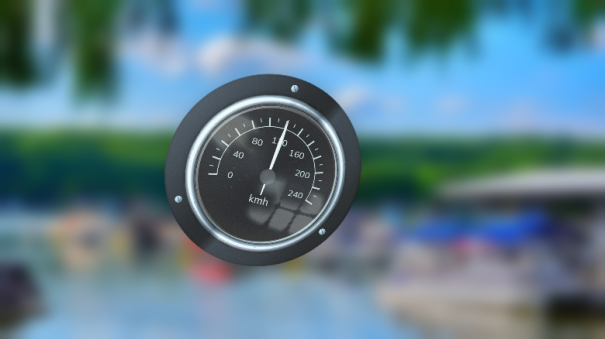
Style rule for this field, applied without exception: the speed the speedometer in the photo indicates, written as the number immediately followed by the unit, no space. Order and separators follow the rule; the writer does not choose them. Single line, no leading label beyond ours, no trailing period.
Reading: 120km/h
